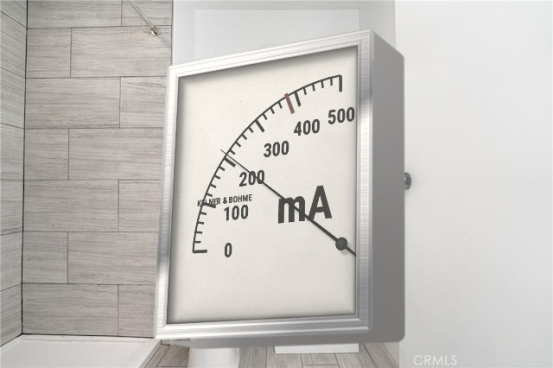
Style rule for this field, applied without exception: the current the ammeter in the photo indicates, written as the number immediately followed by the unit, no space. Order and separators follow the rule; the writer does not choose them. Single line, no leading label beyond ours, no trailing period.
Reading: 210mA
